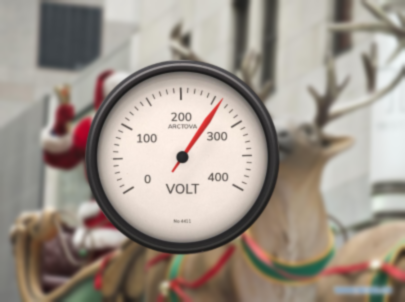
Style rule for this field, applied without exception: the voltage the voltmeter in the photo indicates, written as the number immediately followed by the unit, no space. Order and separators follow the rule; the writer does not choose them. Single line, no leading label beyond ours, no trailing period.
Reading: 260V
